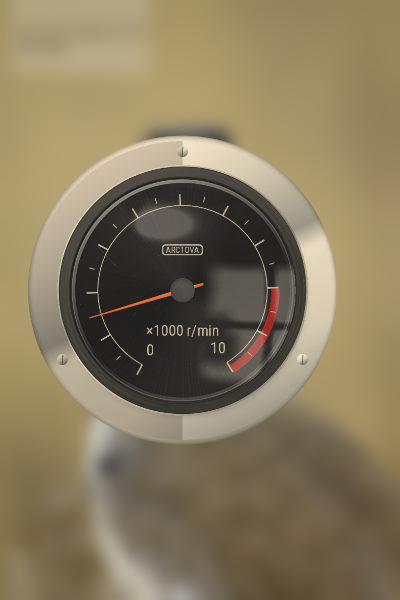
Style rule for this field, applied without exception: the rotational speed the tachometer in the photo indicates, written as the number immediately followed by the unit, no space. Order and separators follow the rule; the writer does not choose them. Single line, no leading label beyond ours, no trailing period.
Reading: 1500rpm
